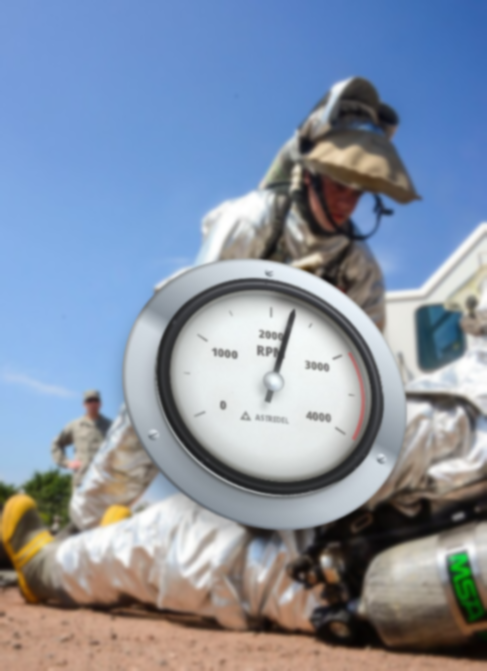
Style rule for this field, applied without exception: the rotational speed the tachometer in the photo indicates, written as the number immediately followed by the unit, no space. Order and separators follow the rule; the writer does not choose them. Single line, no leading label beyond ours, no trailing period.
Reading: 2250rpm
